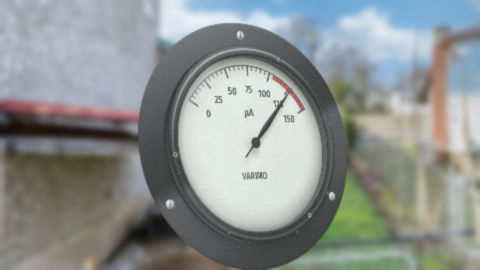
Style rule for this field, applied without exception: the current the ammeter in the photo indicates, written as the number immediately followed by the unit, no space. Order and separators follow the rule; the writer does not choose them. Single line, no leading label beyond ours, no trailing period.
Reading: 125µA
